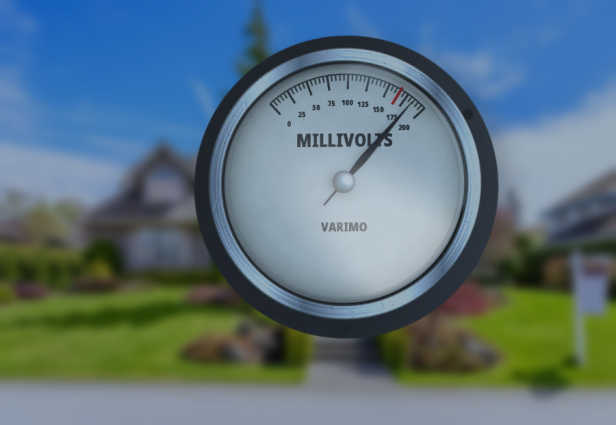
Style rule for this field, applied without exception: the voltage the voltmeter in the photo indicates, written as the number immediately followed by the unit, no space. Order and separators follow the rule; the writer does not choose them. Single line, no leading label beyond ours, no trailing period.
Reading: 185mV
